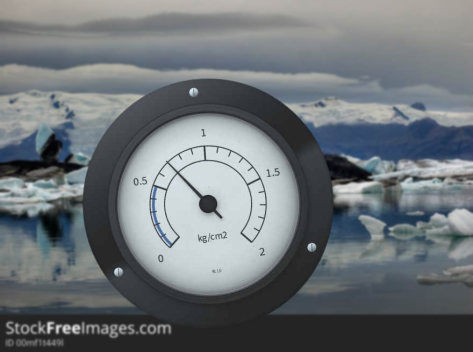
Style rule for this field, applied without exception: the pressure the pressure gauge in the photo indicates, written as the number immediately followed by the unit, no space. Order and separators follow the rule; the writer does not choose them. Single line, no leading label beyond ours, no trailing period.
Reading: 0.7kg/cm²
